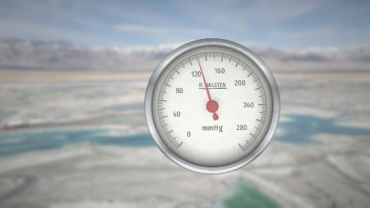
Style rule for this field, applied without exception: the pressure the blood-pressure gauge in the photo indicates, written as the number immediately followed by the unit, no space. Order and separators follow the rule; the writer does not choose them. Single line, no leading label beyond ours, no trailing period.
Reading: 130mmHg
